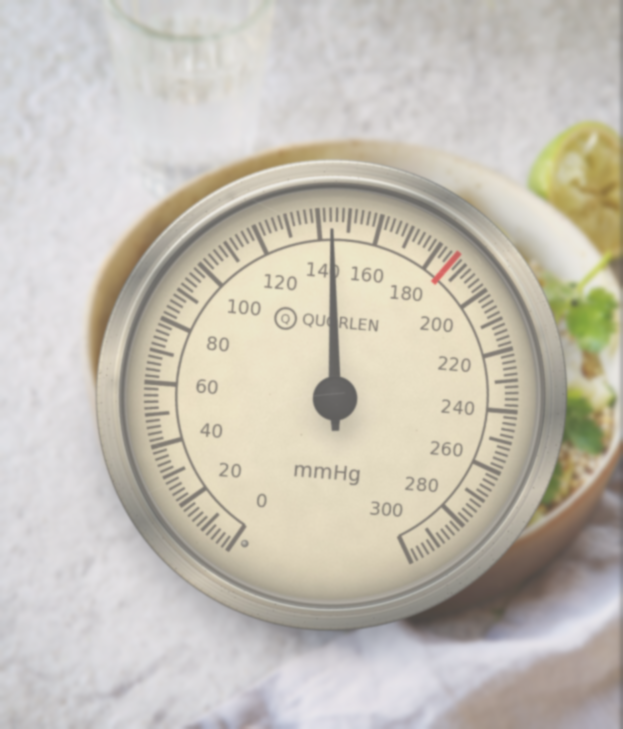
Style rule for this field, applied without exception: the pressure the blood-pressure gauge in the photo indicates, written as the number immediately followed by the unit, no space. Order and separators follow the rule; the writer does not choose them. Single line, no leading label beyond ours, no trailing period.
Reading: 144mmHg
